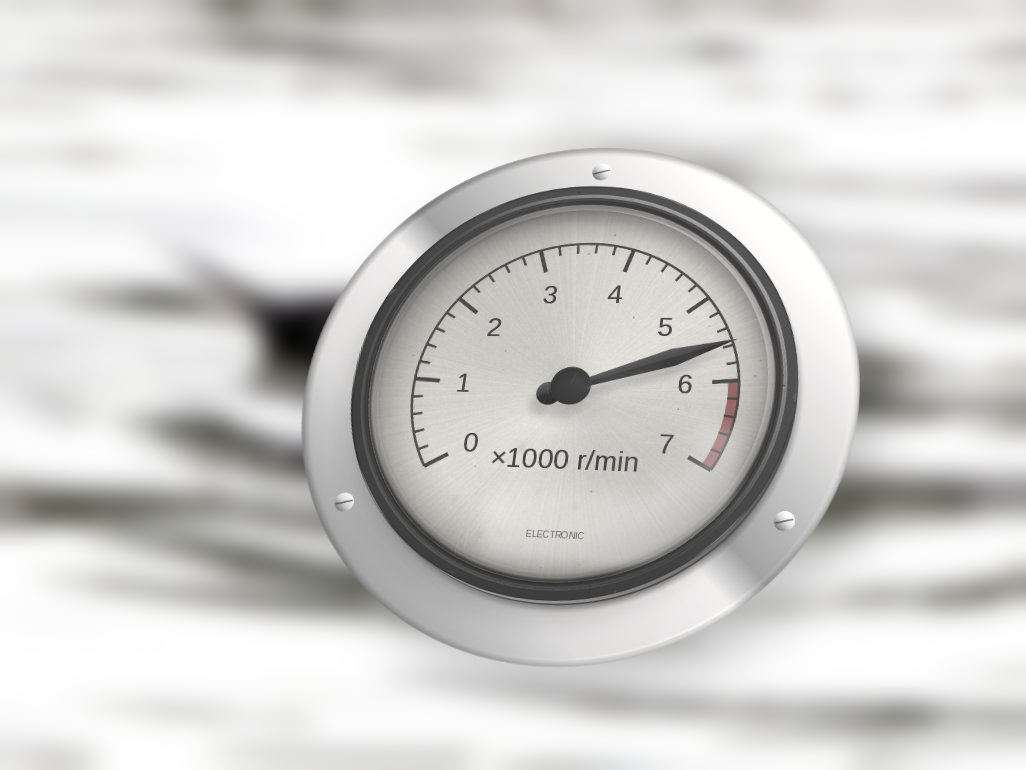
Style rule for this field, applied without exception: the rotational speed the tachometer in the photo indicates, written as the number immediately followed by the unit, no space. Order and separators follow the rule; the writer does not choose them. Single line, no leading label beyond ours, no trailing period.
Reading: 5600rpm
